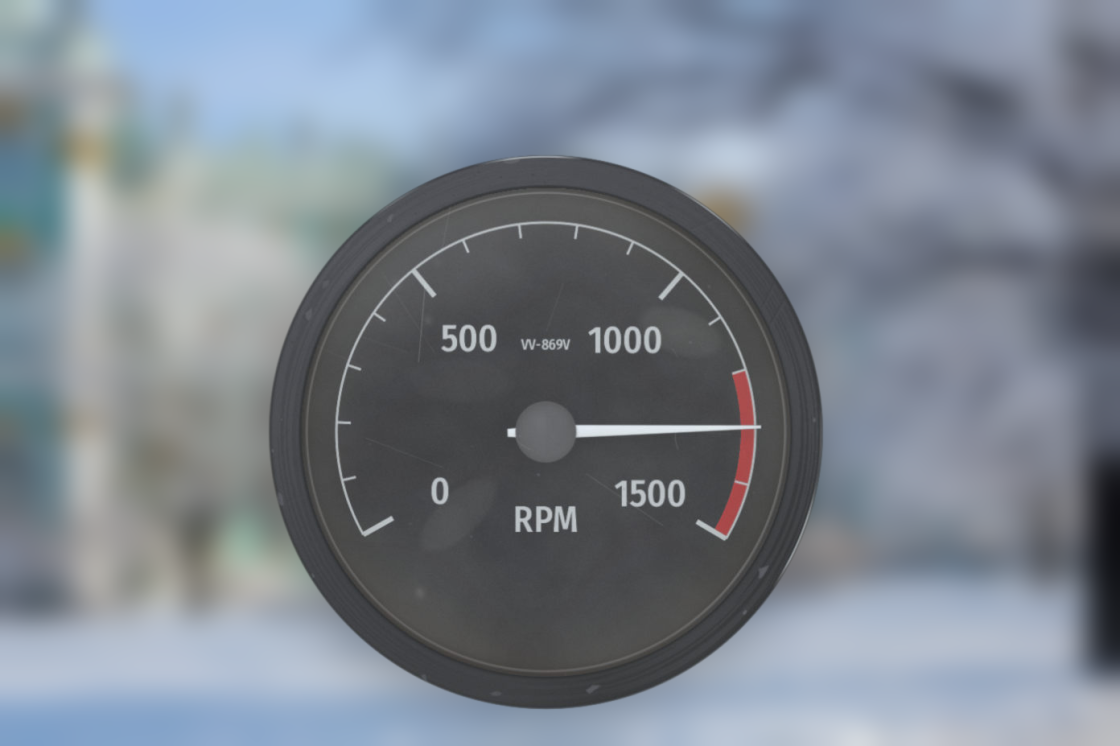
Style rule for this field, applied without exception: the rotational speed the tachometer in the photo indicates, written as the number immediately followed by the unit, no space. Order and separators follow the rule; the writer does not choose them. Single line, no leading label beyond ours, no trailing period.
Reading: 1300rpm
